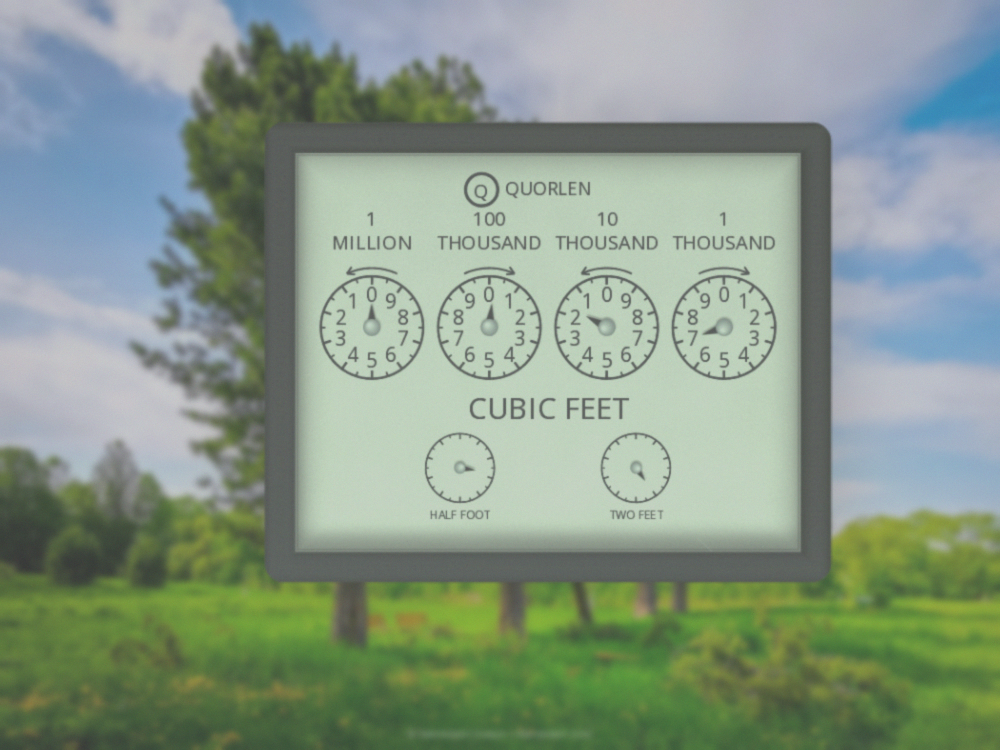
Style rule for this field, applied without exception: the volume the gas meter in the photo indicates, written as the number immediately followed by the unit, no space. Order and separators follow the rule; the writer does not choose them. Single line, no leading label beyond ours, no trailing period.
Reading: 1700ft³
